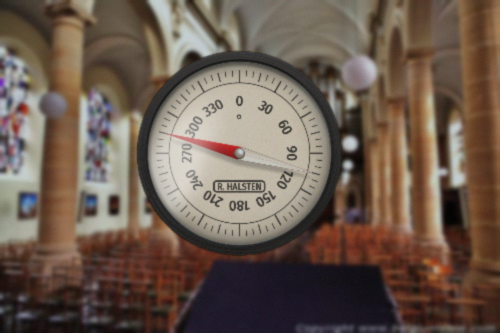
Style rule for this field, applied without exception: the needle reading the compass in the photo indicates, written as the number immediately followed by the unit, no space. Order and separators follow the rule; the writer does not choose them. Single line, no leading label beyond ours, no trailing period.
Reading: 285°
